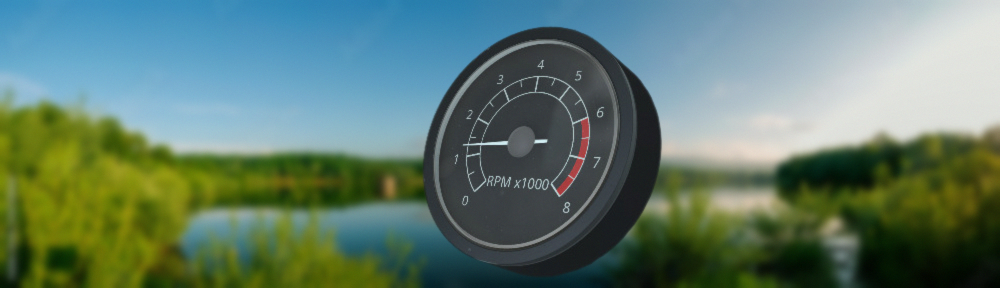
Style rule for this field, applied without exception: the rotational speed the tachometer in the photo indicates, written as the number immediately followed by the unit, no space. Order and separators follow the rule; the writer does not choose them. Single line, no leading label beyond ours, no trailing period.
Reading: 1250rpm
